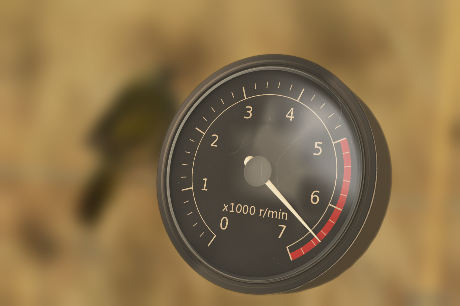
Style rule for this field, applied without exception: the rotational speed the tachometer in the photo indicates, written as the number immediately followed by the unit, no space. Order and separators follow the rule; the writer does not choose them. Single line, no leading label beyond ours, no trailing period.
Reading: 6500rpm
